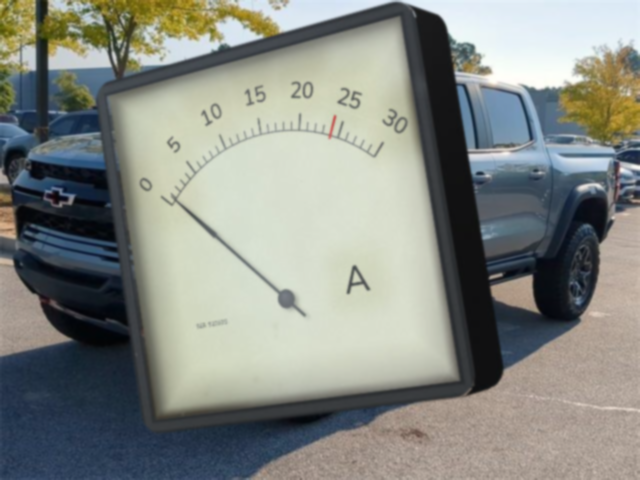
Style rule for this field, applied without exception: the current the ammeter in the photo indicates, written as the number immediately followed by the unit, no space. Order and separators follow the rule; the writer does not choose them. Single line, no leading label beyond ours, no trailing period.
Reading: 1A
